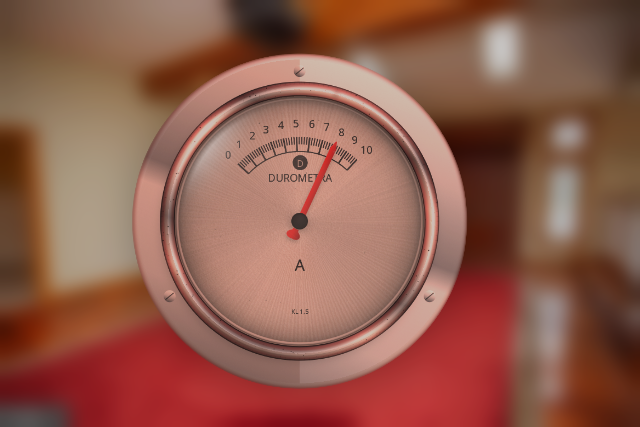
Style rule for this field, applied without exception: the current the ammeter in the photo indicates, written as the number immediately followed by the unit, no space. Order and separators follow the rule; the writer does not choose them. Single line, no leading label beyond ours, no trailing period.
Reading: 8A
